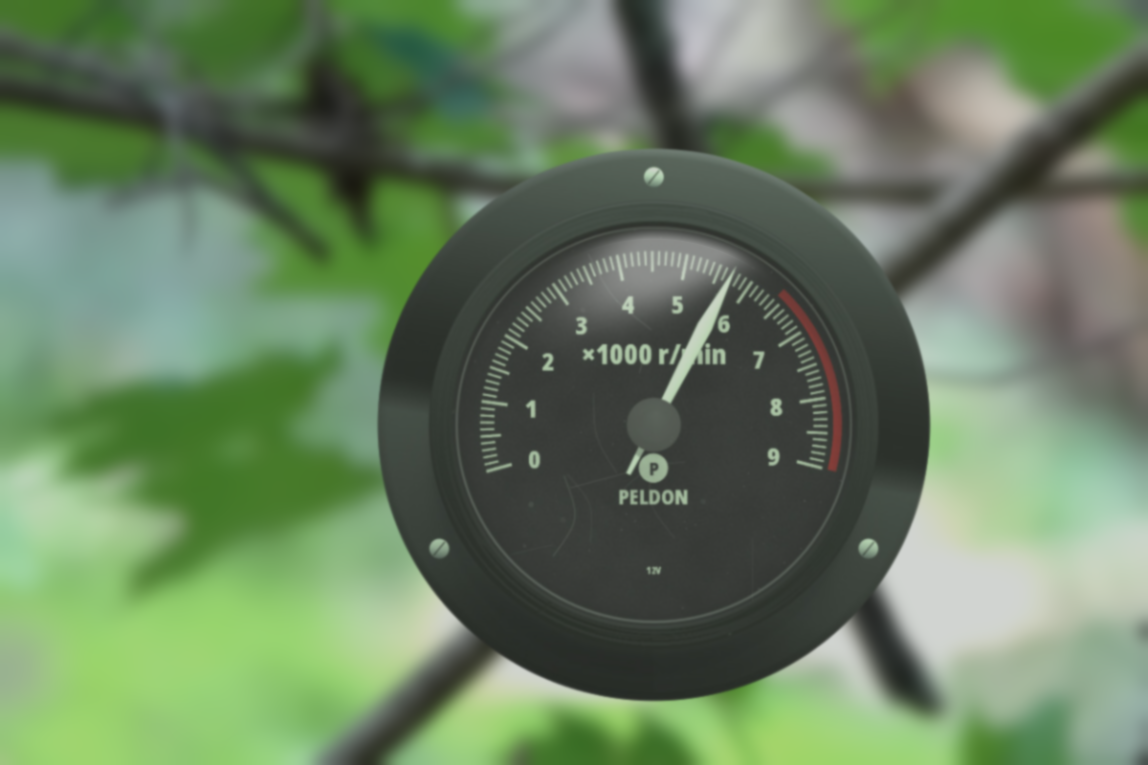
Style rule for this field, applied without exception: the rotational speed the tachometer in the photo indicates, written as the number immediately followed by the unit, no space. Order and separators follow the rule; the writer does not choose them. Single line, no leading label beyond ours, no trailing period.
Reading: 5700rpm
